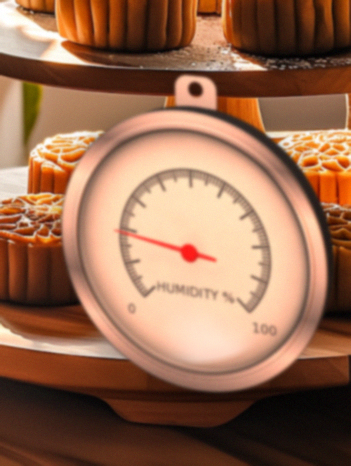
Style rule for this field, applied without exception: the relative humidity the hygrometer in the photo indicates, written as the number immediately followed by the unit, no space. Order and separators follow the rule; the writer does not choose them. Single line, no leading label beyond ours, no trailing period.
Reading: 20%
